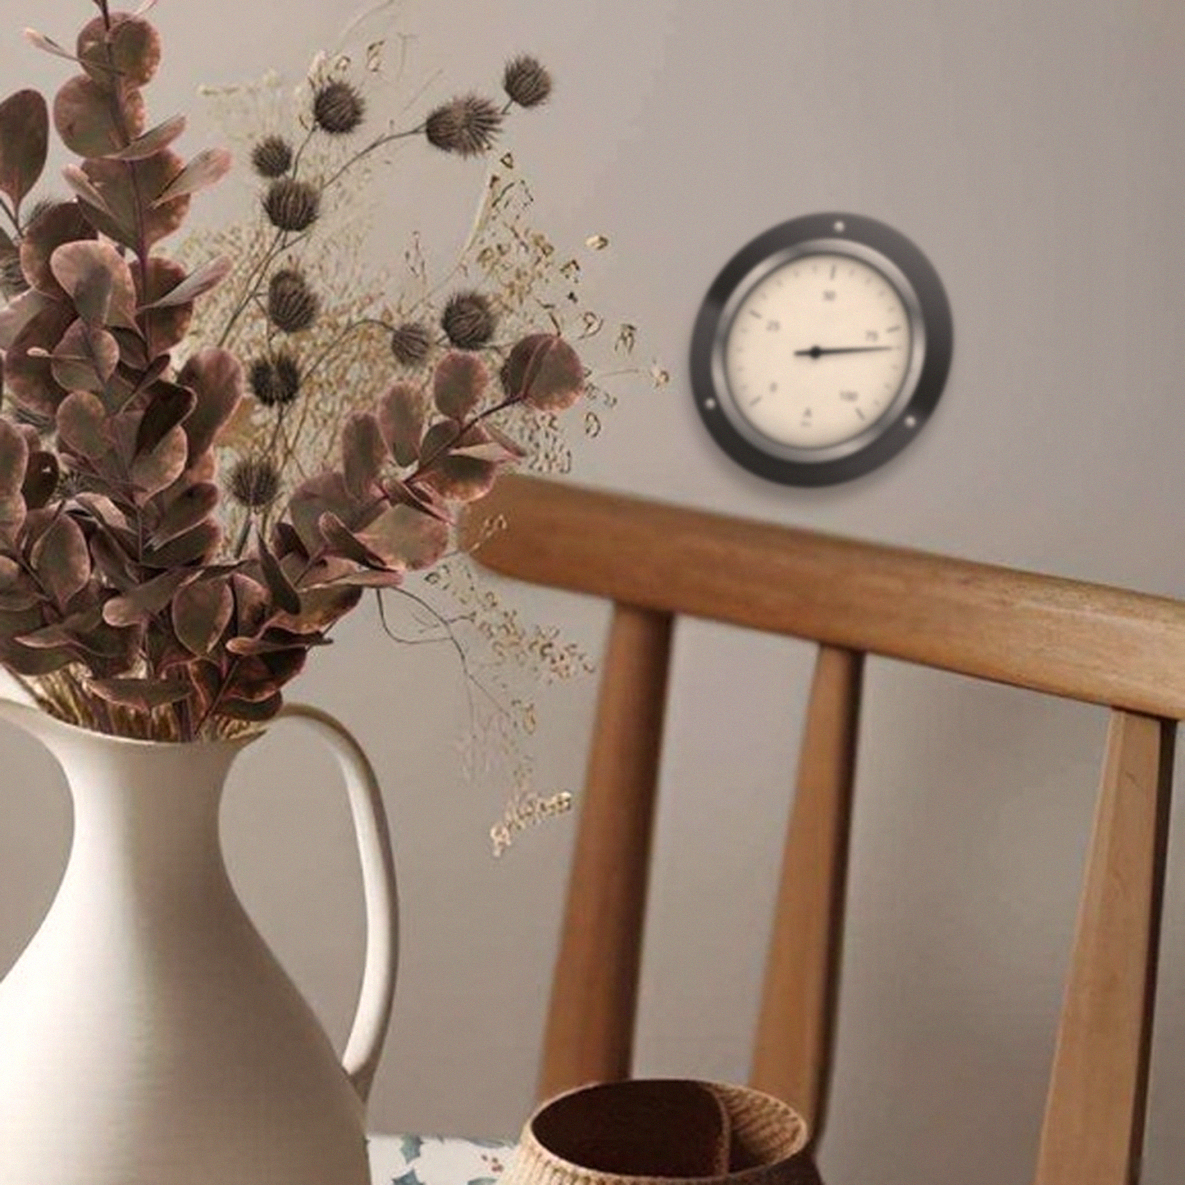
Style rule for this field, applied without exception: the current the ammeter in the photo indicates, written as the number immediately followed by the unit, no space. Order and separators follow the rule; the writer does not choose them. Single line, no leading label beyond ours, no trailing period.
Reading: 80A
